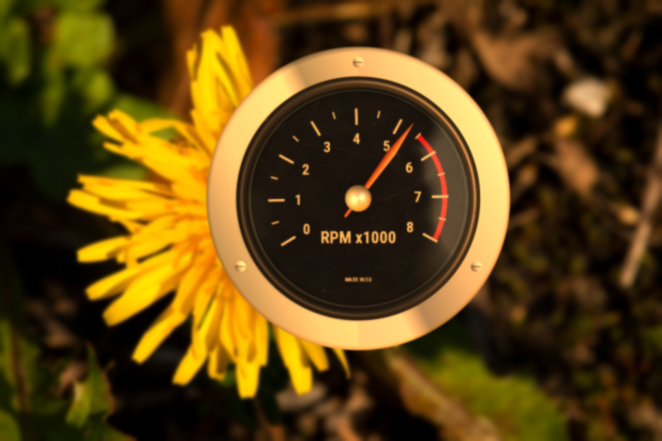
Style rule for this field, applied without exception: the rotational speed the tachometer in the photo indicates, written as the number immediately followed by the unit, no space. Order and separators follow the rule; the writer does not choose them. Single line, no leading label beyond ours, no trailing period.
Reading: 5250rpm
